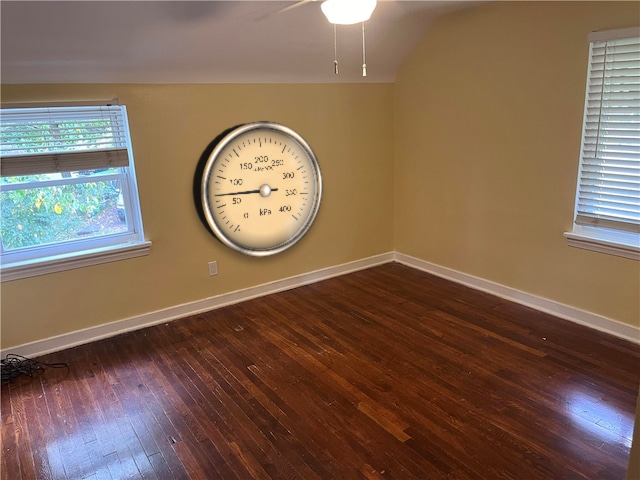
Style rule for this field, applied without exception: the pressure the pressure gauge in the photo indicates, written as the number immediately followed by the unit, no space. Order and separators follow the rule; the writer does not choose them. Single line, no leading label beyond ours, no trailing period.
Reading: 70kPa
